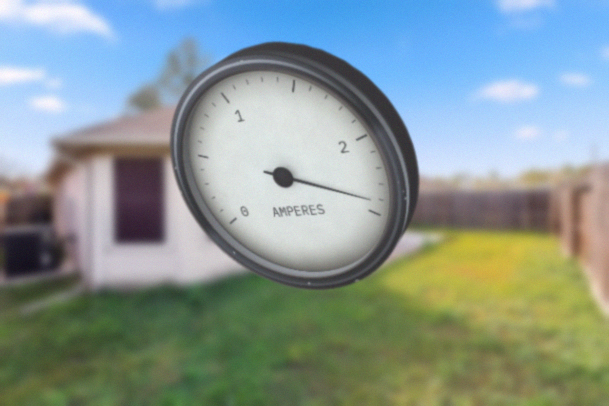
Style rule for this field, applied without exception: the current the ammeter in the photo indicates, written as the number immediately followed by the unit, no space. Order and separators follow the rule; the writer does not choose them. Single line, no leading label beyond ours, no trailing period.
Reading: 2.4A
